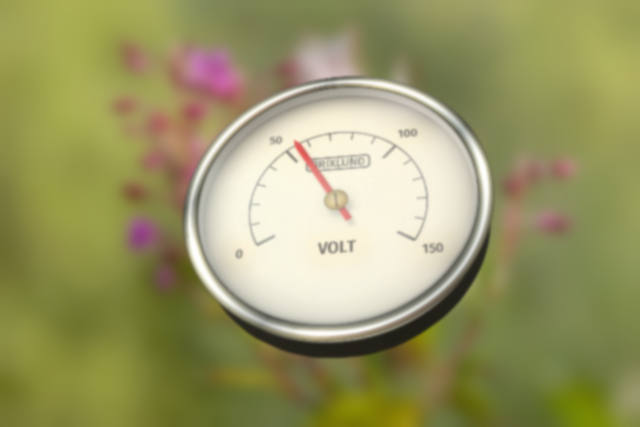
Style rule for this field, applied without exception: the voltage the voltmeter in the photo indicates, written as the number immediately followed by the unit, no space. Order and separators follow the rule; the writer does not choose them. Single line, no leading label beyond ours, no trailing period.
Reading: 55V
